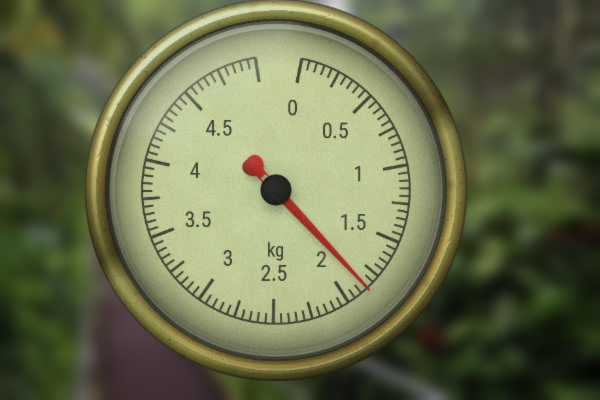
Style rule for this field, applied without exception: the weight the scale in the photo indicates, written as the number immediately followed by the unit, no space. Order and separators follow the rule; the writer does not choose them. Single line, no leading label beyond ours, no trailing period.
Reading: 1.85kg
